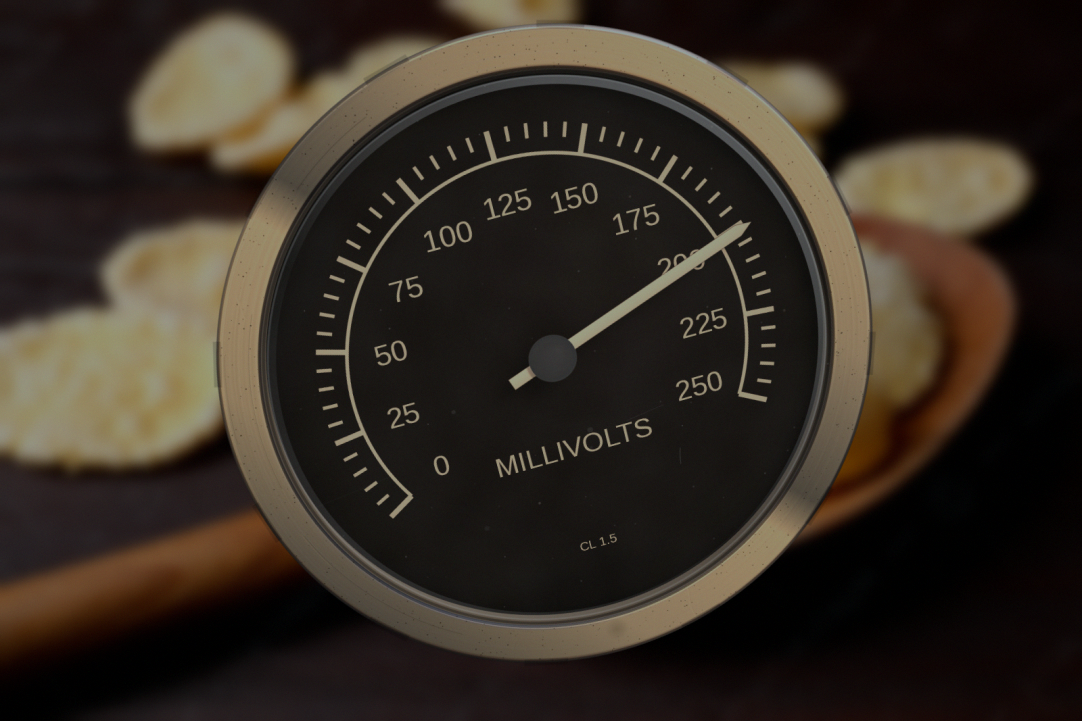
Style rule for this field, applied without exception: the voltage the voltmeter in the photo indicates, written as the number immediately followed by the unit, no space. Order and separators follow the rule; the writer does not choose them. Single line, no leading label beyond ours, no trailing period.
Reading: 200mV
